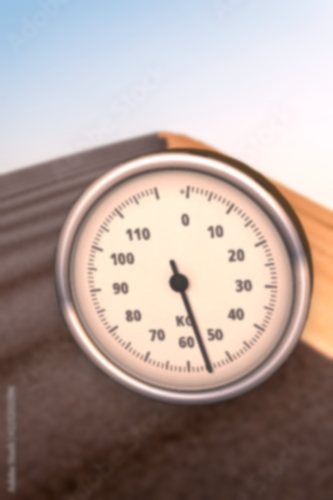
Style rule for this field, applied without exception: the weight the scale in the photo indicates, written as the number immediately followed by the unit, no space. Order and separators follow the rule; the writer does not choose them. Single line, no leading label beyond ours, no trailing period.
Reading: 55kg
